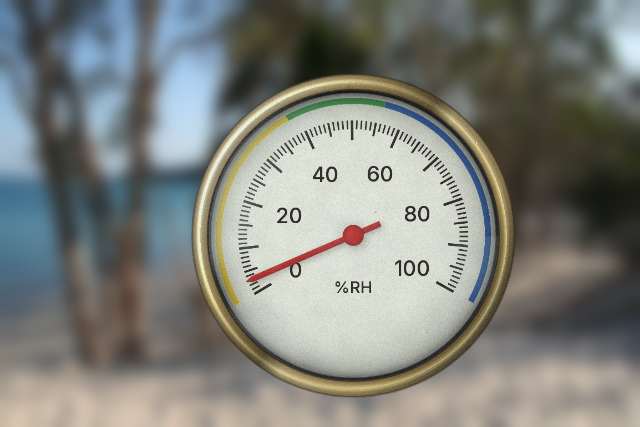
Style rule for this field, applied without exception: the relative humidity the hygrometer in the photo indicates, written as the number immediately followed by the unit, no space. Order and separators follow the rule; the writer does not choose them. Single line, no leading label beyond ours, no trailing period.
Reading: 3%
